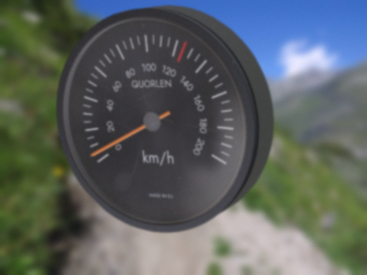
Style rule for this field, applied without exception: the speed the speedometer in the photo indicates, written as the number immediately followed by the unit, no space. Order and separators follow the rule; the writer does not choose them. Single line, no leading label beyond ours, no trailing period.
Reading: 5km/h
